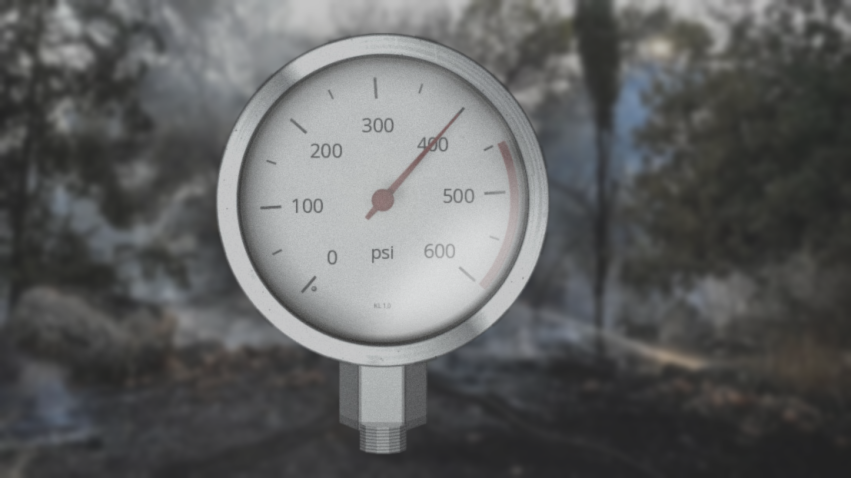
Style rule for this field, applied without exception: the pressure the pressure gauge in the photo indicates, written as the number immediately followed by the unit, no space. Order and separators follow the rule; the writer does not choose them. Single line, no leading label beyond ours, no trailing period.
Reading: 400psi
